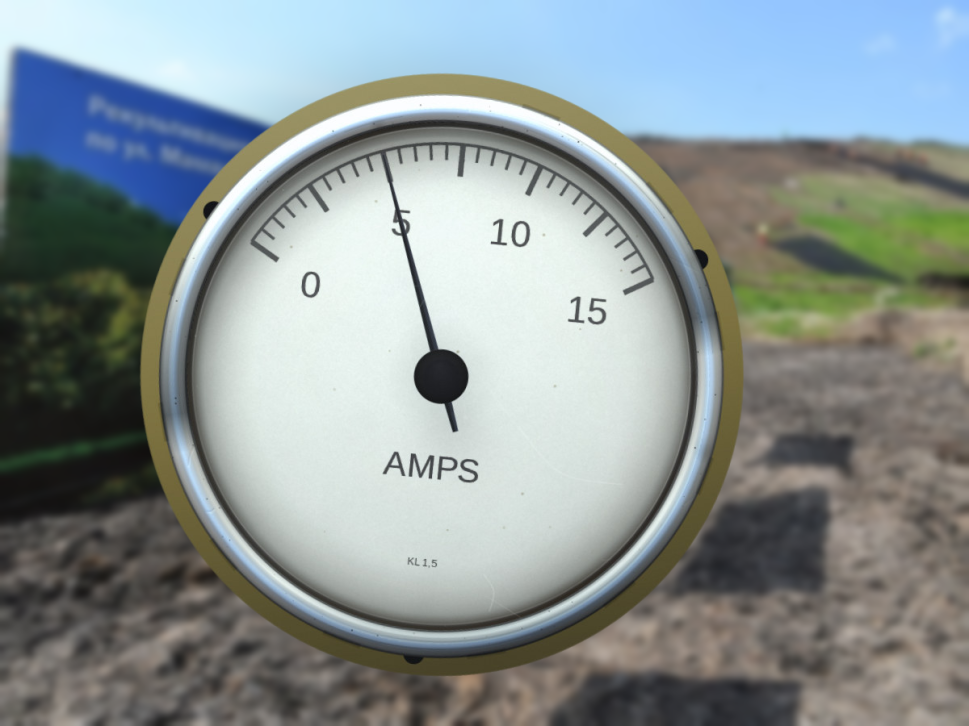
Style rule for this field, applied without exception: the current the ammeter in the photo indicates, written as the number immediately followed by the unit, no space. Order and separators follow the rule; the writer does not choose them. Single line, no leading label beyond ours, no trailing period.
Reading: 5A
